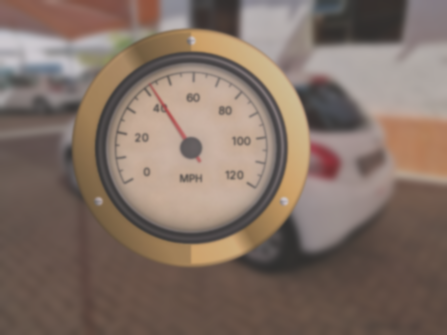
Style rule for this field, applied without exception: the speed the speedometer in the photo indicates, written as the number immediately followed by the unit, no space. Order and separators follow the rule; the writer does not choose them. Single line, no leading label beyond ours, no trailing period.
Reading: 42.5mph
